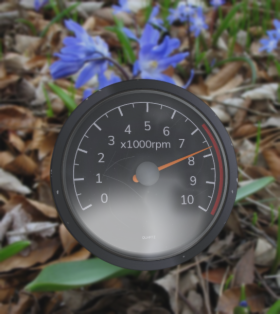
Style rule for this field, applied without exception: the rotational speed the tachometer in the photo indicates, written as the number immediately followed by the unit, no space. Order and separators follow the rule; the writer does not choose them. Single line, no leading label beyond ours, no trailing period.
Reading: 7750rpm
